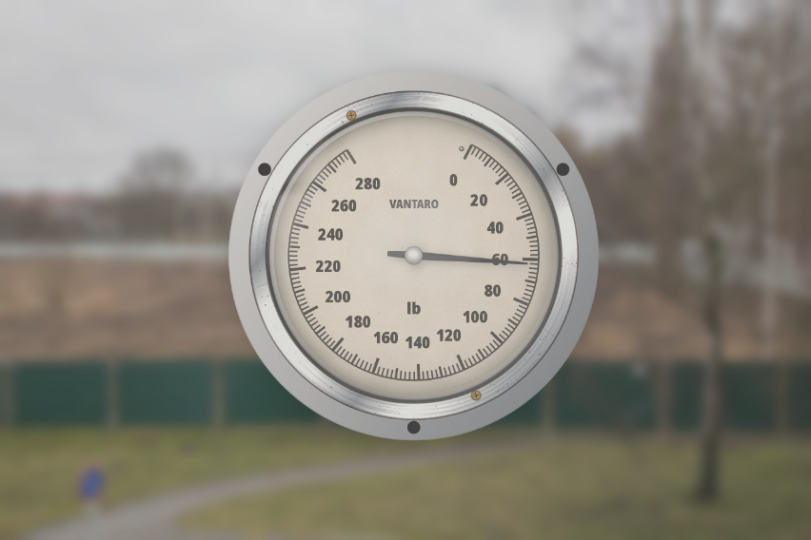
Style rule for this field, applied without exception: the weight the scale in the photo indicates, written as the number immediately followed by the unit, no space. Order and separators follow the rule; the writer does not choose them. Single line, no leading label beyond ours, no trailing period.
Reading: 62lb
